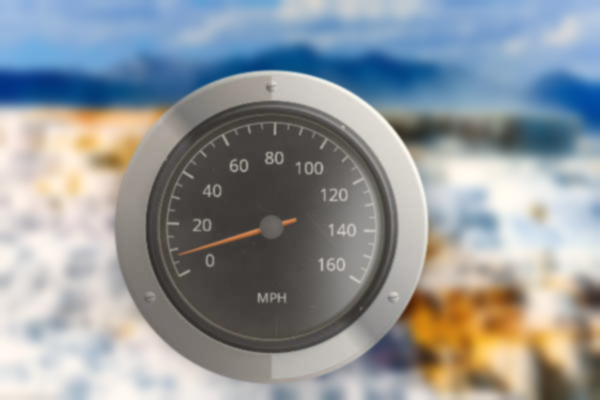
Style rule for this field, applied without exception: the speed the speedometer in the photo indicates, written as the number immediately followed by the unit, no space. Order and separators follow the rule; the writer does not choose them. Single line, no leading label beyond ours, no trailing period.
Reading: 7.5mph
